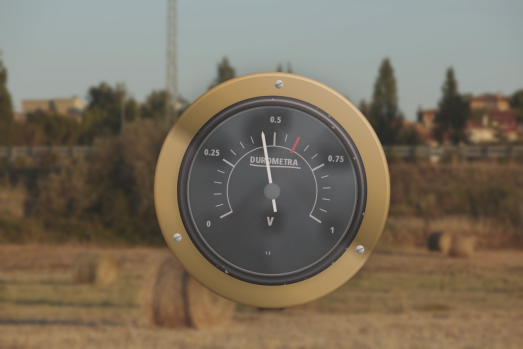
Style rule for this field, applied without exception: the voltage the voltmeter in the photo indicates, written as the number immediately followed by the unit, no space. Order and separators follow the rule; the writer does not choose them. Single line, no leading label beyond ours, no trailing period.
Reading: 0.45V
